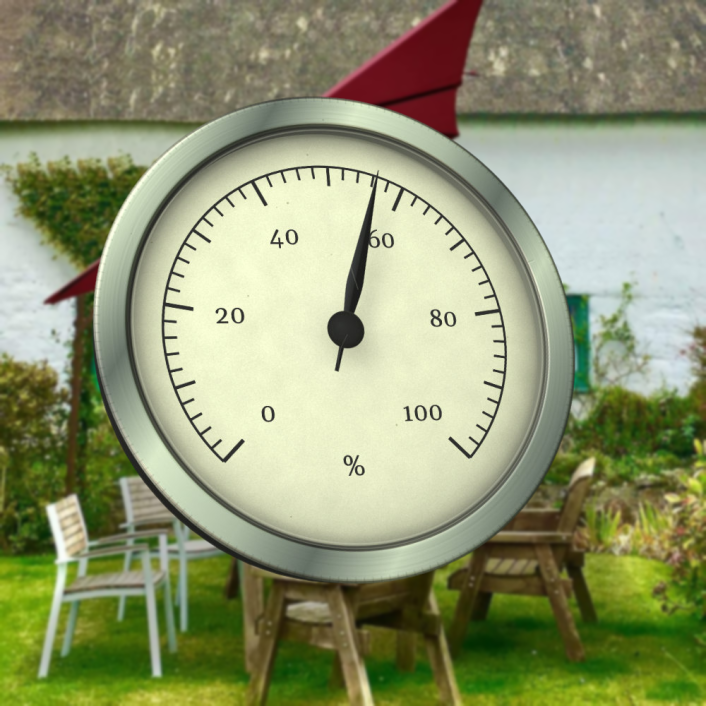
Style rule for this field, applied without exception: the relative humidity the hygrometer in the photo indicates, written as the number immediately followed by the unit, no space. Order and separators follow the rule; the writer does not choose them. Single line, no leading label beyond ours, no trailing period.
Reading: 56%
